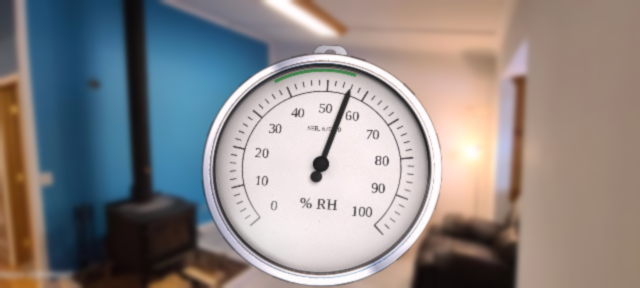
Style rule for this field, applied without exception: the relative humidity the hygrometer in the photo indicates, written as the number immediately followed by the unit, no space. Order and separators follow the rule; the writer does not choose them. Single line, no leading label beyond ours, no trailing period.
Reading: 56%
